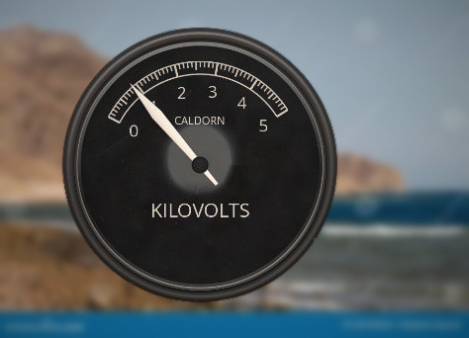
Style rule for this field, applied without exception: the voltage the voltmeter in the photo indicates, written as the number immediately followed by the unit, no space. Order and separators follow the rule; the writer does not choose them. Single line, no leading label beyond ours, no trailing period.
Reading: 0.9kV
